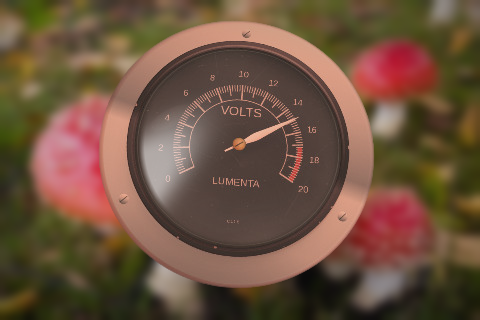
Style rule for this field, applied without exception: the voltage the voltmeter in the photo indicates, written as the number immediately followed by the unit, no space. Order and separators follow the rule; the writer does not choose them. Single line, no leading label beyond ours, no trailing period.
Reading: 15V
